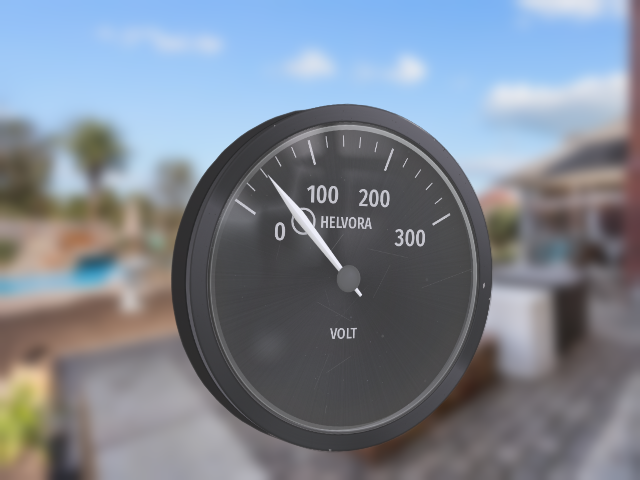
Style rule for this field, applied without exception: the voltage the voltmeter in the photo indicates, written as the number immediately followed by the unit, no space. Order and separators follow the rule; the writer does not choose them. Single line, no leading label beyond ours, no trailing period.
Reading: 40V
